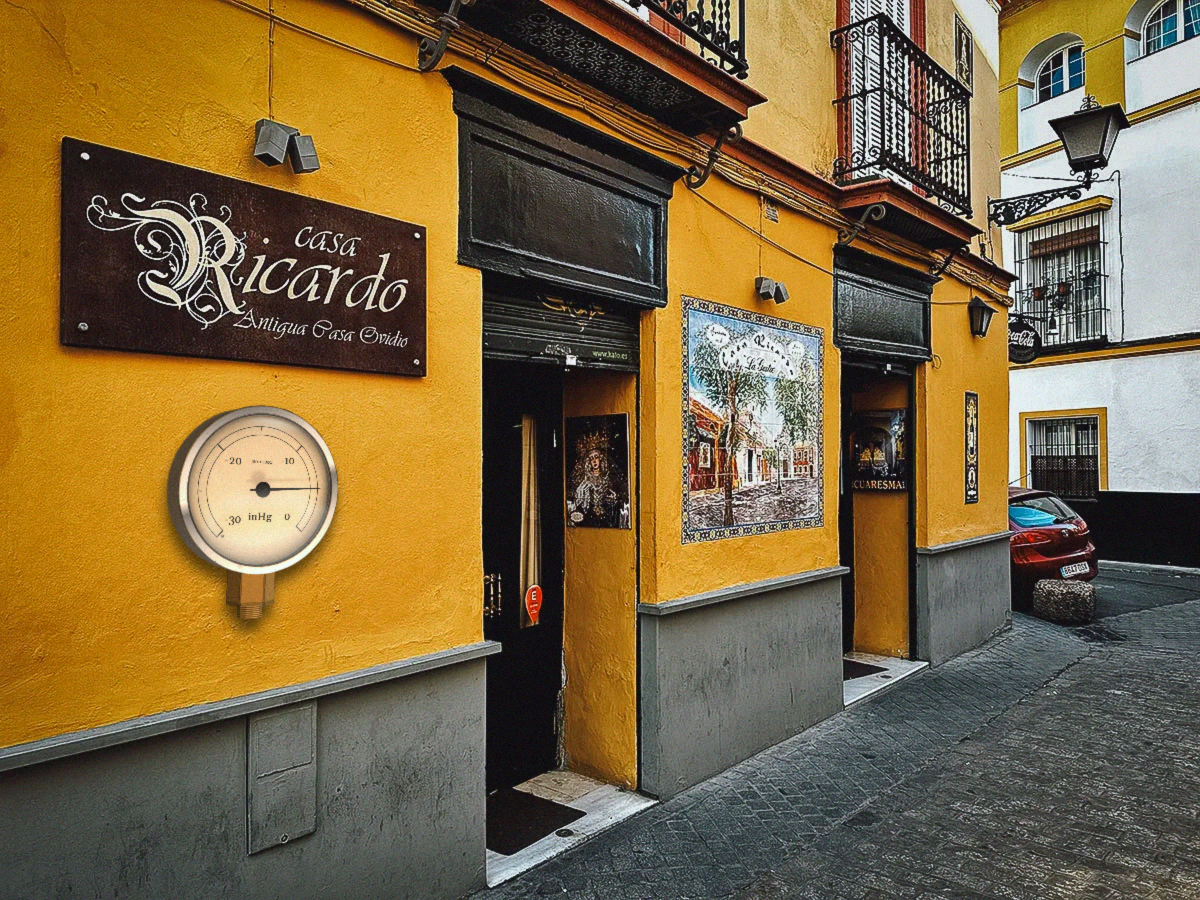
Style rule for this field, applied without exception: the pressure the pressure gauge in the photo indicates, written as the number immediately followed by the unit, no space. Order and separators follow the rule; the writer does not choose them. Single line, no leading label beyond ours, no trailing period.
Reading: -5inHg
